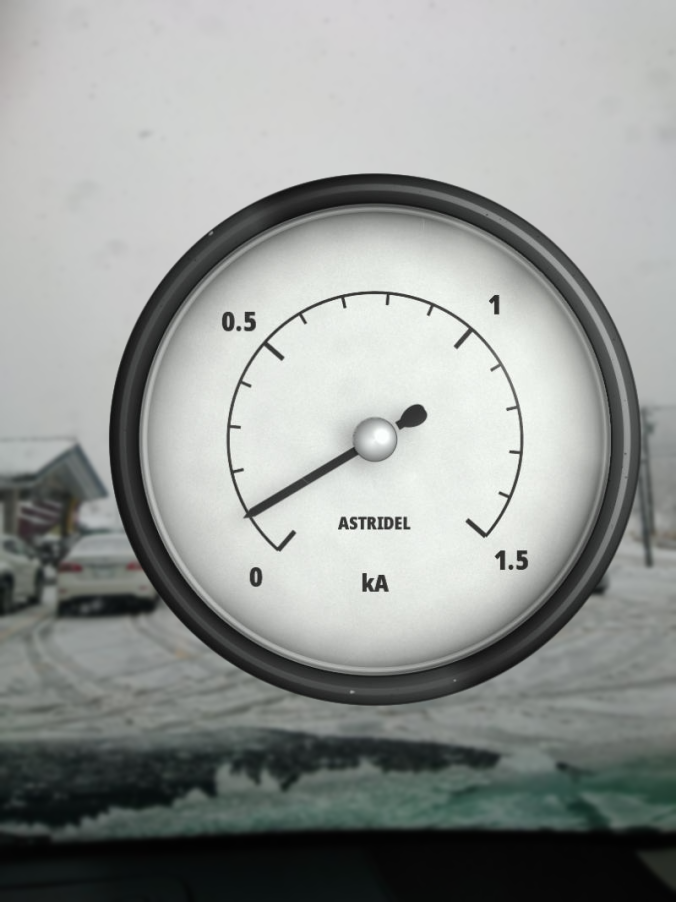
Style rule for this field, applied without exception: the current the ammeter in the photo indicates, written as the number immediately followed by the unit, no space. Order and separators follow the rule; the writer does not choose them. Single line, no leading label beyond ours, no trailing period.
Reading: 0.1kA
